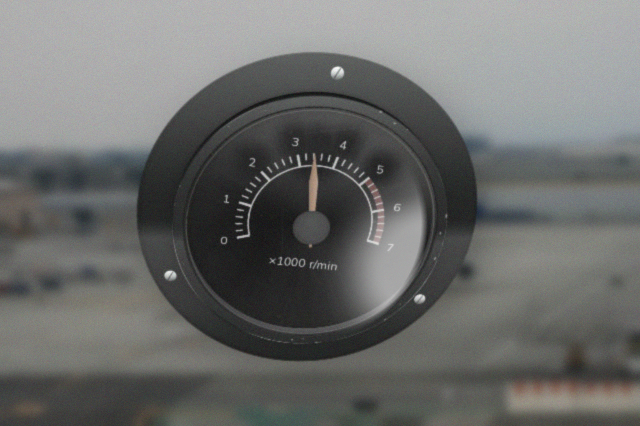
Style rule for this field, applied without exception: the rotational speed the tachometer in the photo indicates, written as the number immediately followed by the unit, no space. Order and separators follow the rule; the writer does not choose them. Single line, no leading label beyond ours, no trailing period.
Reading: 3400rpm
